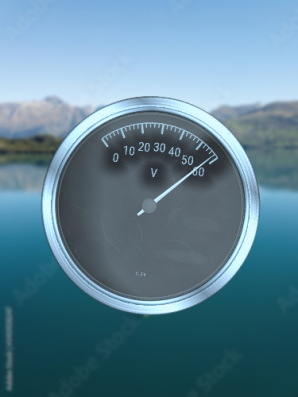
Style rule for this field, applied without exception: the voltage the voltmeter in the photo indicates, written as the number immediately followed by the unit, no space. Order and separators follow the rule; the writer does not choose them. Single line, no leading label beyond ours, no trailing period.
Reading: 58V
